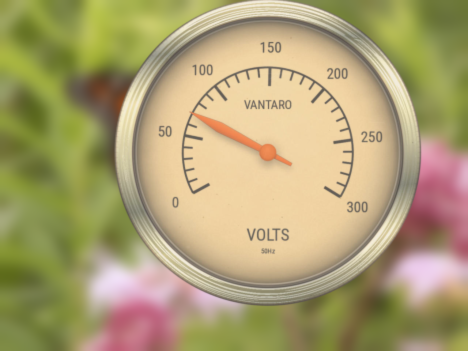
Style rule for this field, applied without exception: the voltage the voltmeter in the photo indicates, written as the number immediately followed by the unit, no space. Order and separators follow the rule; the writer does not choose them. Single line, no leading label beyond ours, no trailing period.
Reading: 70V
